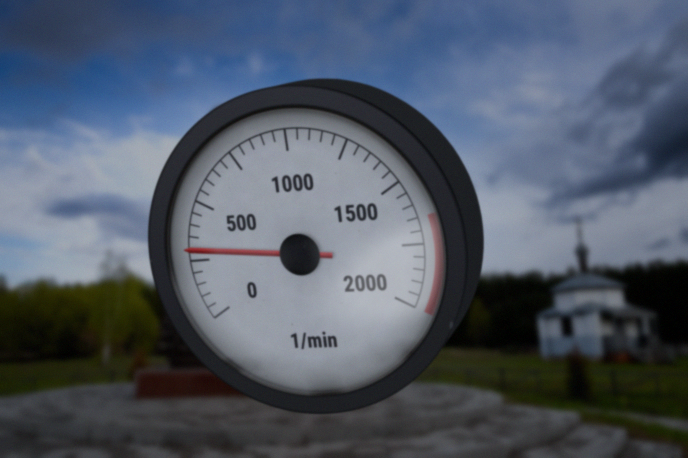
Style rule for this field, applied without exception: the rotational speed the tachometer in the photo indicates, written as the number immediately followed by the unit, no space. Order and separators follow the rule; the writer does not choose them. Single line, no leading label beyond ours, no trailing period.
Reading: 300rpm
